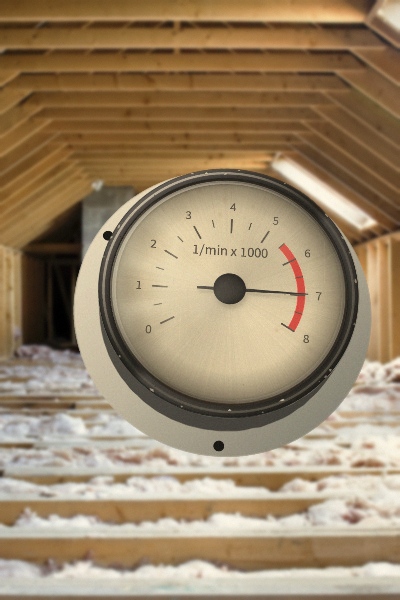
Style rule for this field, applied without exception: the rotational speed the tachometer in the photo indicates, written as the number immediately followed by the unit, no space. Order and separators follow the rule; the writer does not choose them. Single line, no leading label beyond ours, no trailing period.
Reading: 7000rpm
